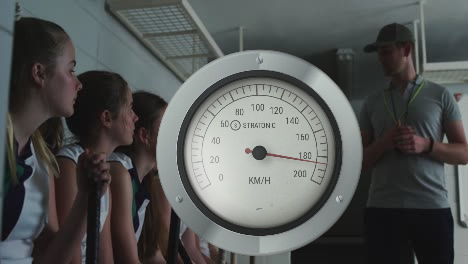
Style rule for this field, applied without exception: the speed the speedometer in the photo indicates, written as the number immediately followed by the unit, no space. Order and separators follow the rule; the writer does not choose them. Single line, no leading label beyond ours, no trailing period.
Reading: 185km/h
